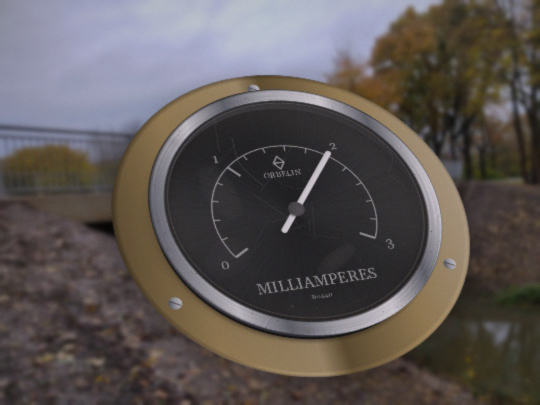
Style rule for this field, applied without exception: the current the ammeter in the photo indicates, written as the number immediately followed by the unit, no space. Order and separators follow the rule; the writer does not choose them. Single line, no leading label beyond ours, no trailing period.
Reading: 2mA
